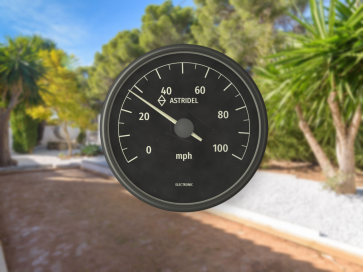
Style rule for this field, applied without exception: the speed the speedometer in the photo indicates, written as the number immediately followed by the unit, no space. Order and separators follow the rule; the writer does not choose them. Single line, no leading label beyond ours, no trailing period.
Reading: 27.5mph
